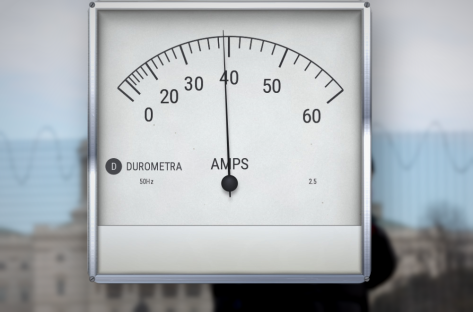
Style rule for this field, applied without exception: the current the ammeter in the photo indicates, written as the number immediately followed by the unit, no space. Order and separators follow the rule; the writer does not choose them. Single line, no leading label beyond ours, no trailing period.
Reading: 39A
